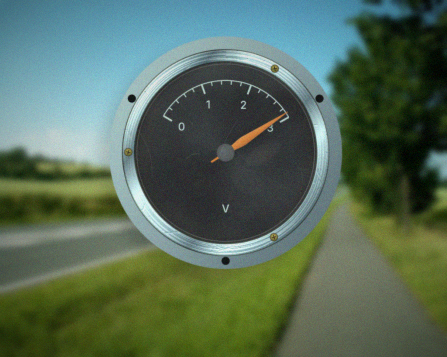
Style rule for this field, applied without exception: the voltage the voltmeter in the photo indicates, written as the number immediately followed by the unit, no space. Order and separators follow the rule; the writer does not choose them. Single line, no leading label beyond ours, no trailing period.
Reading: 2.9V
